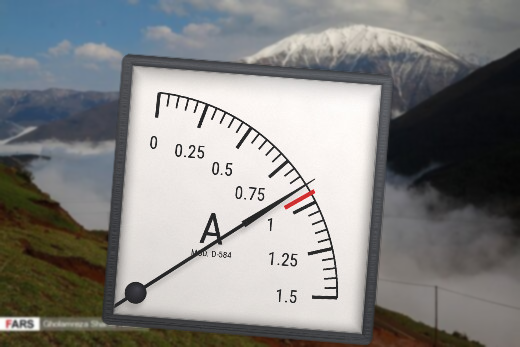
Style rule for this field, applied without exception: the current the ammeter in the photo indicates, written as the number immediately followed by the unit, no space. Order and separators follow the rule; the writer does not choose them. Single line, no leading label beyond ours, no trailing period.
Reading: 0.9A
